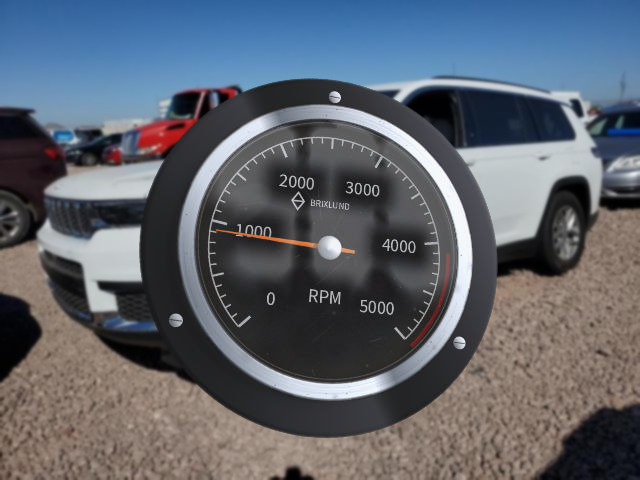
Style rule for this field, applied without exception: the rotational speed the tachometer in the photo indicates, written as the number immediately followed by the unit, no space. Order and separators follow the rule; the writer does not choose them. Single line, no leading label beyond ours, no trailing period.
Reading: 900rpm
